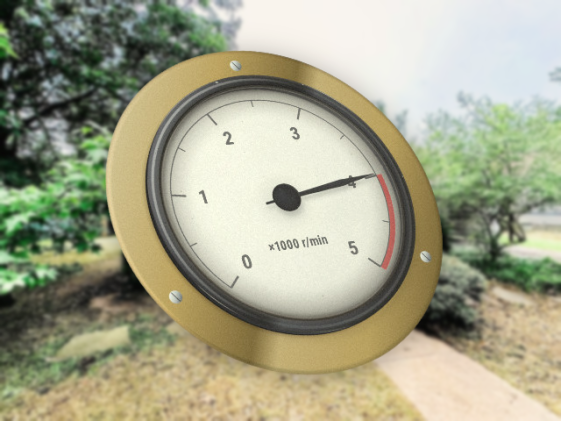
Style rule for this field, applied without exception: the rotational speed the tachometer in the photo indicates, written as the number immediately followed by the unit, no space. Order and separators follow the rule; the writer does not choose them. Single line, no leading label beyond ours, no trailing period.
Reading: 4000rpm
